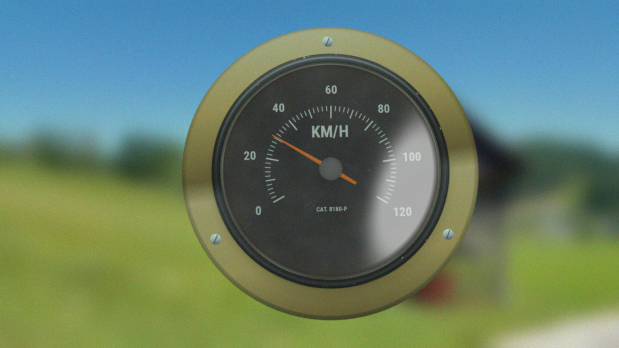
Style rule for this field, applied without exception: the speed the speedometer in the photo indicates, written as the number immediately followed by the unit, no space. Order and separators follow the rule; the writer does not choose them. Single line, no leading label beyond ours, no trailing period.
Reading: 30km/h
